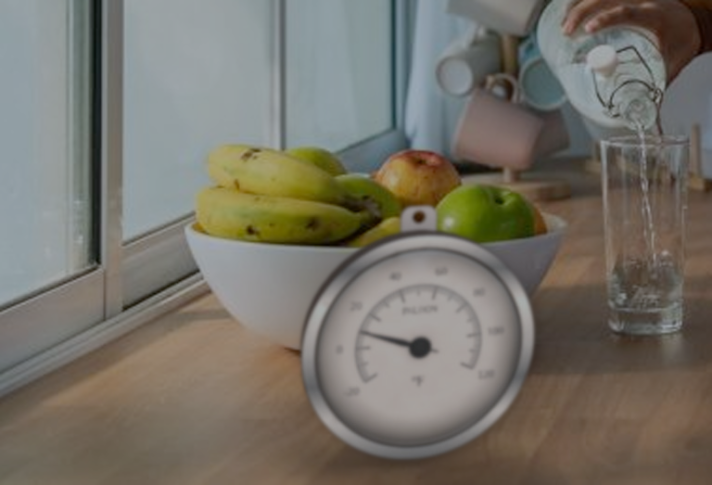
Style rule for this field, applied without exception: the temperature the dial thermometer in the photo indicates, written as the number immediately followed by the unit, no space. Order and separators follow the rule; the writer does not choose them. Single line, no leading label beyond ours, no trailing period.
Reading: 10°F
